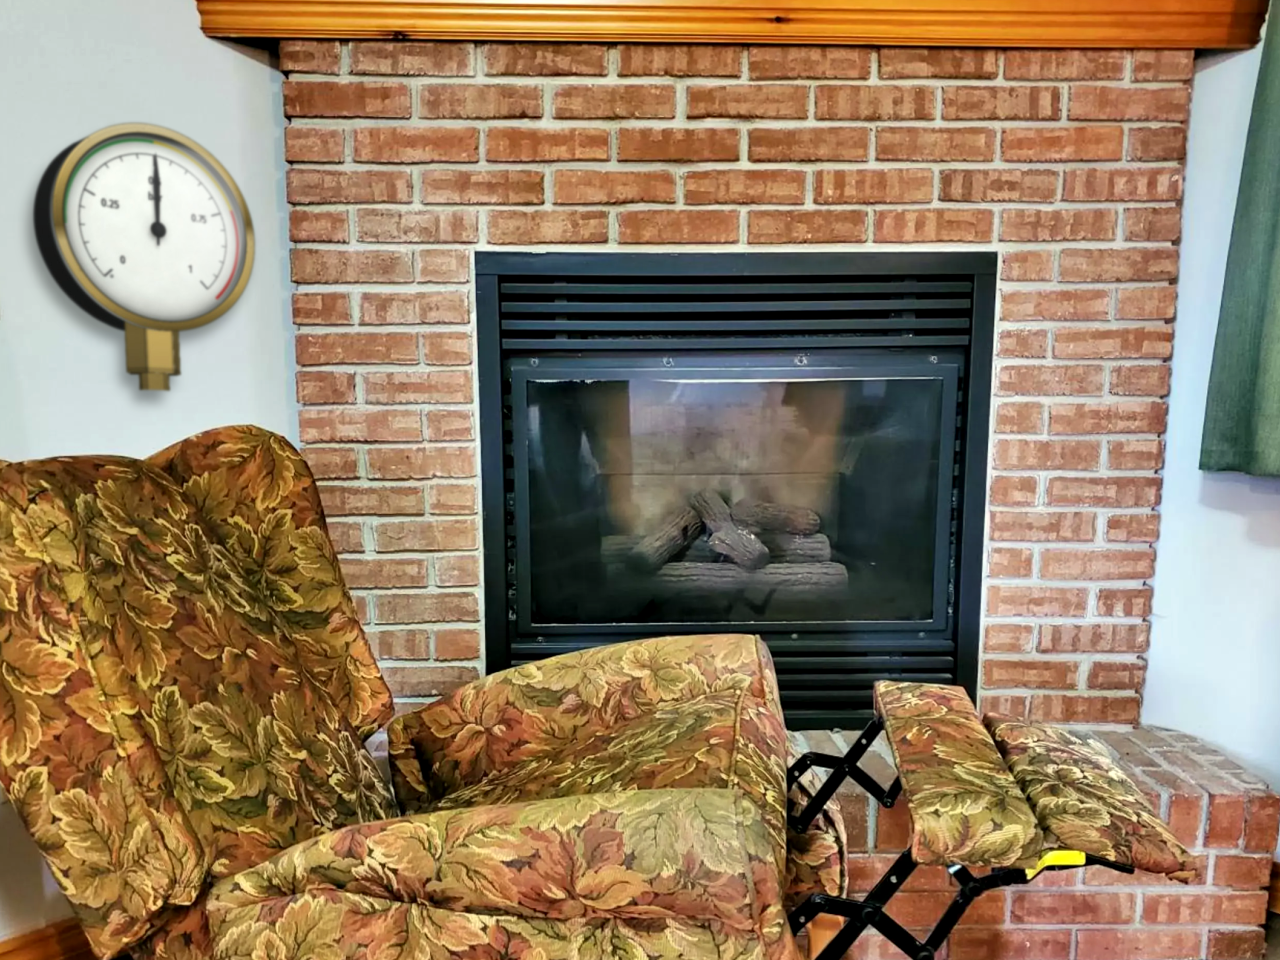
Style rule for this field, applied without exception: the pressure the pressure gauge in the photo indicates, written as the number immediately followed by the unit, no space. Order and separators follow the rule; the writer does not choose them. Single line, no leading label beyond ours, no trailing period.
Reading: 0.5bar
